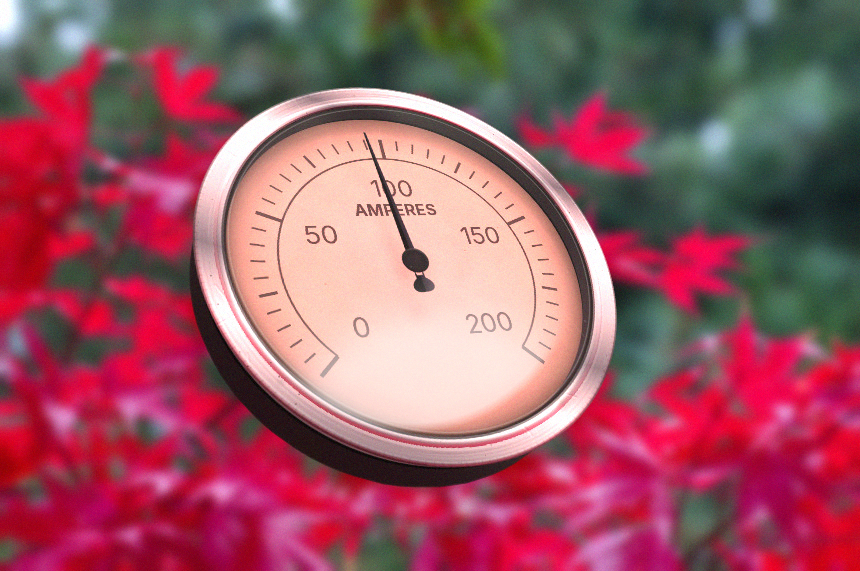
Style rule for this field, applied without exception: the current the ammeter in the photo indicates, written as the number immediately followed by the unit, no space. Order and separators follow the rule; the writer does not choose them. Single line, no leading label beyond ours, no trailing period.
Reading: 95A
